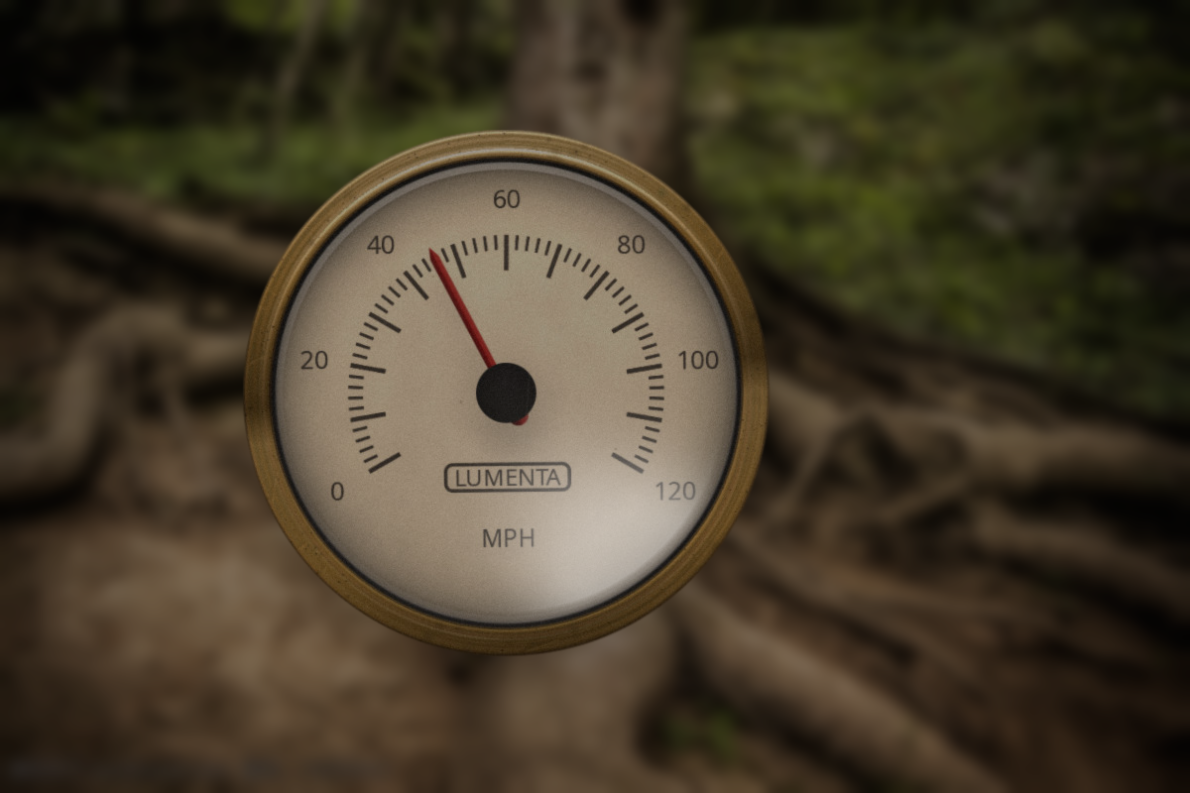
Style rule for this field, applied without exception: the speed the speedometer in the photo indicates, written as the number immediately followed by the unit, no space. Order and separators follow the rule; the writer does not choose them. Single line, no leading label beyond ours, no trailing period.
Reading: 46mph
